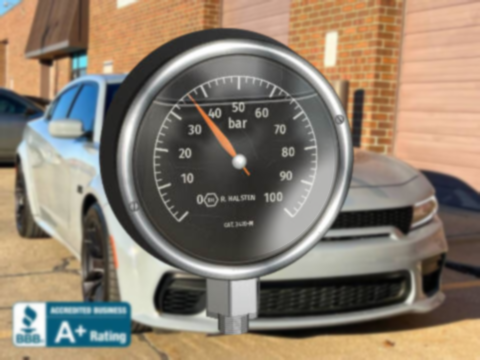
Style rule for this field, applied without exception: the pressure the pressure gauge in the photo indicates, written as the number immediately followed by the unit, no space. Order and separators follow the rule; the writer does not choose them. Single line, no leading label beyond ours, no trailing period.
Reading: 36bar
